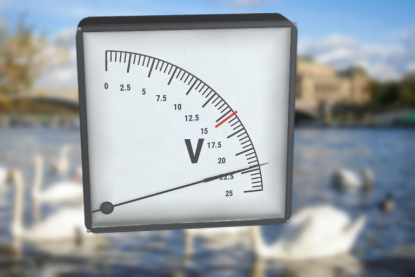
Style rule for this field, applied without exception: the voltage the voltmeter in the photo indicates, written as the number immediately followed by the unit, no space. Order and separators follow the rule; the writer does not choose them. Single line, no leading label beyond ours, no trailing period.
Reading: 22V
